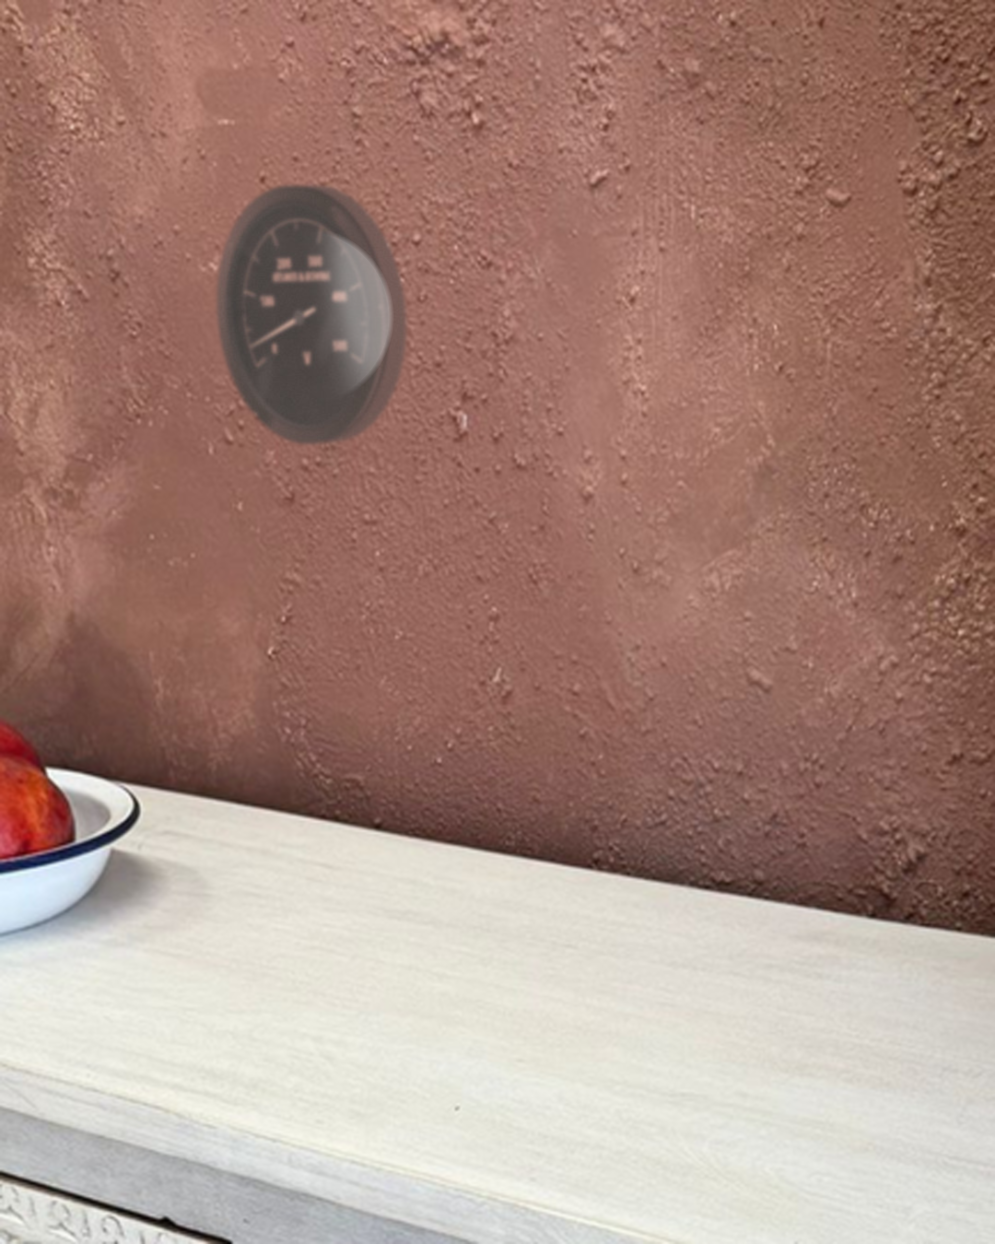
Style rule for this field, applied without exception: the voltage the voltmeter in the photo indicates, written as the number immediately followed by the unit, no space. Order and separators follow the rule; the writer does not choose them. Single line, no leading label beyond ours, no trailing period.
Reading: 25V
